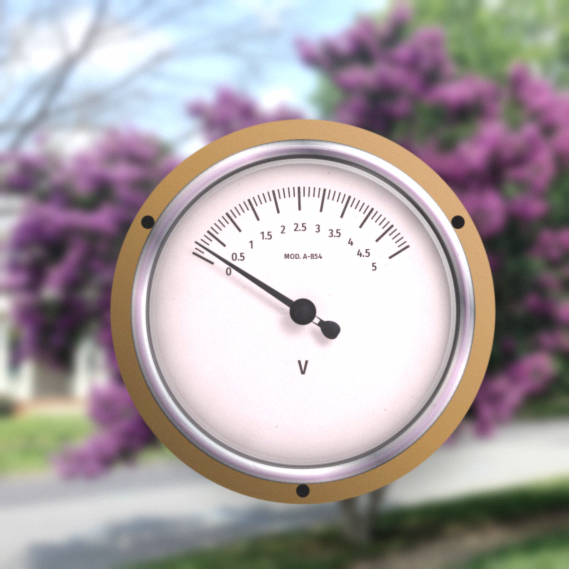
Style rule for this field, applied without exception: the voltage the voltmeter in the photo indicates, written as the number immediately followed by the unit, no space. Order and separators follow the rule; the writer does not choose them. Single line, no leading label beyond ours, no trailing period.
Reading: 0.2V
